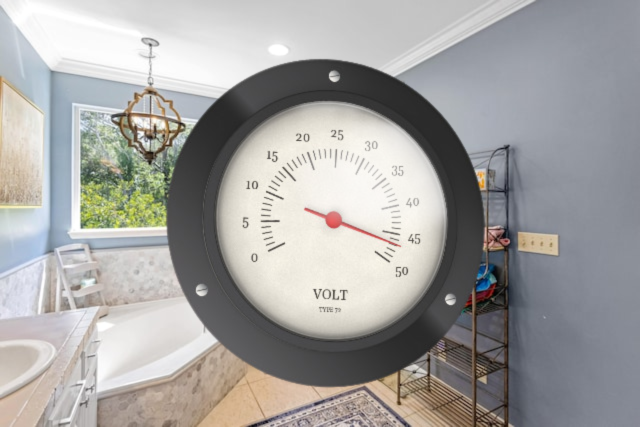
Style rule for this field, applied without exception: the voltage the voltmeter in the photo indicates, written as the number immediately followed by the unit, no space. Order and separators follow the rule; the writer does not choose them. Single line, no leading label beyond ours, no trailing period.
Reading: 47V
